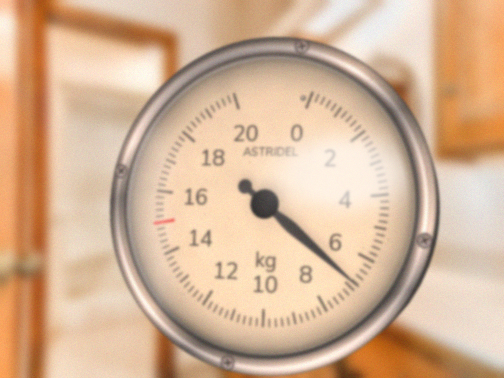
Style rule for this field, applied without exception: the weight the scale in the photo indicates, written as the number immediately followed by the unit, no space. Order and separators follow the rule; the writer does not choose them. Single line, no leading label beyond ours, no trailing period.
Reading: 6.8kg
